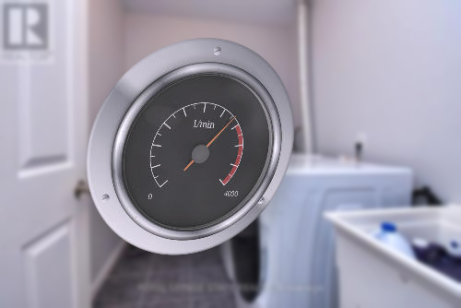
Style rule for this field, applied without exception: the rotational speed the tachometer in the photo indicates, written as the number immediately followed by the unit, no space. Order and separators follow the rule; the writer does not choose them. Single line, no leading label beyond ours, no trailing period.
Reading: 2600rpm
